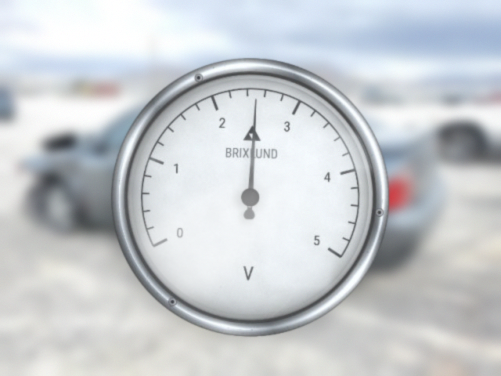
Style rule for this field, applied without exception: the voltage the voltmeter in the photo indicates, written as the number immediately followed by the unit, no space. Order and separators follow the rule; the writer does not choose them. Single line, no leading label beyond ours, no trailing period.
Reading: 2.5V
